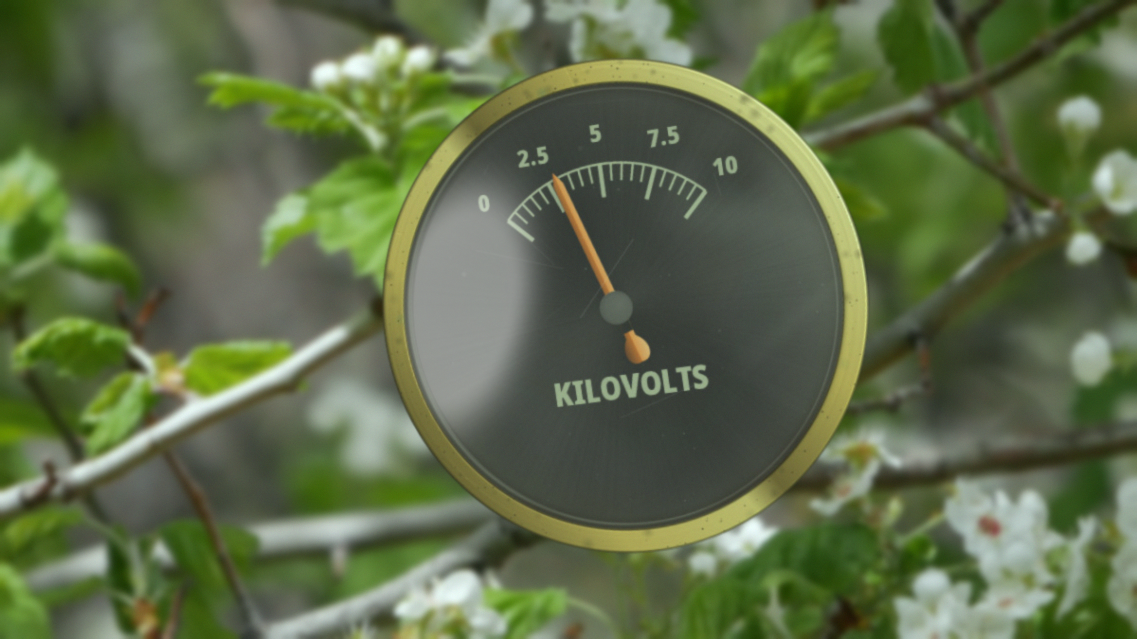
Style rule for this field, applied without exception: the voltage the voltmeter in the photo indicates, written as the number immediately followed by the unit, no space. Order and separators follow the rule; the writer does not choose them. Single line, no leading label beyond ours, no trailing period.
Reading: 3kV
